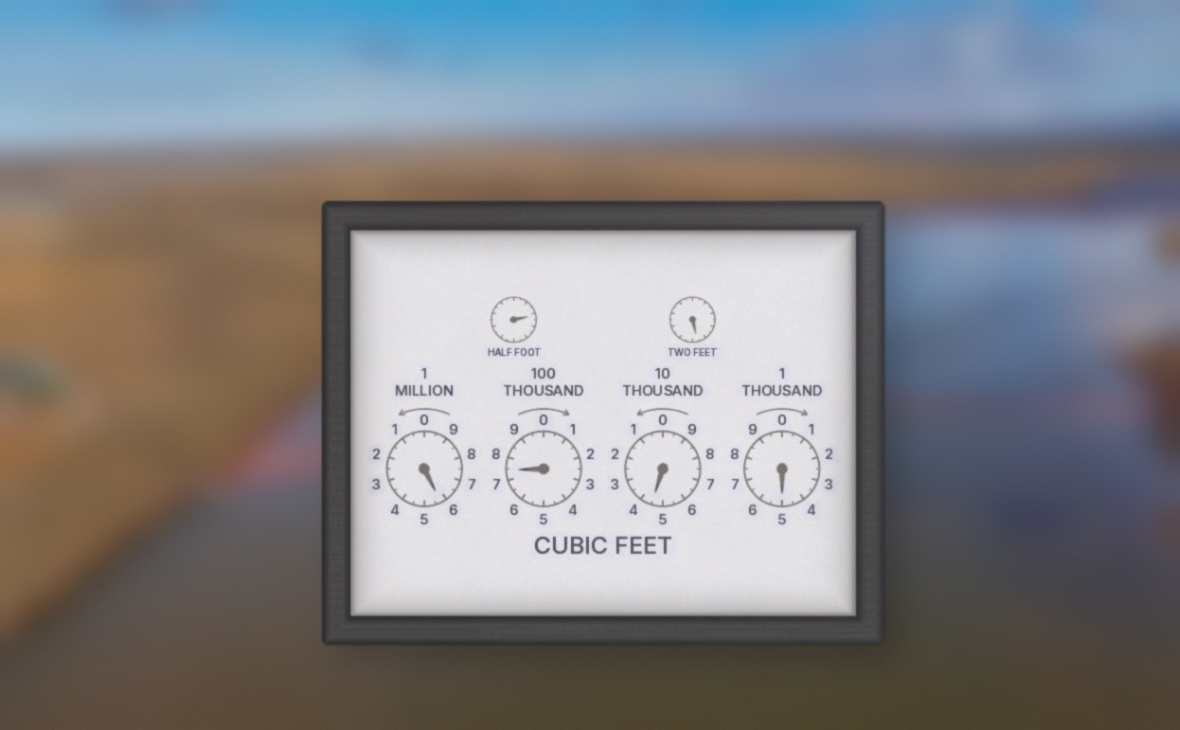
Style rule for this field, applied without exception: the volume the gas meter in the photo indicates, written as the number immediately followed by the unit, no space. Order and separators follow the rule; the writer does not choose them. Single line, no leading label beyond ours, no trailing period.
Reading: 574500ft³
